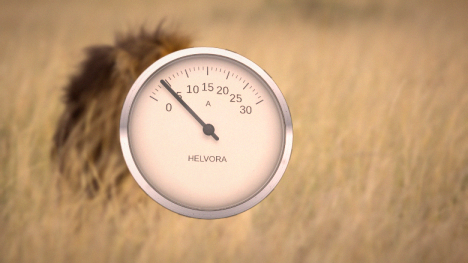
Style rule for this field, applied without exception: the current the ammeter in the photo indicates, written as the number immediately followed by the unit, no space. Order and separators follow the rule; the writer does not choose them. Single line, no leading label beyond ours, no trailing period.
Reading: 4A
